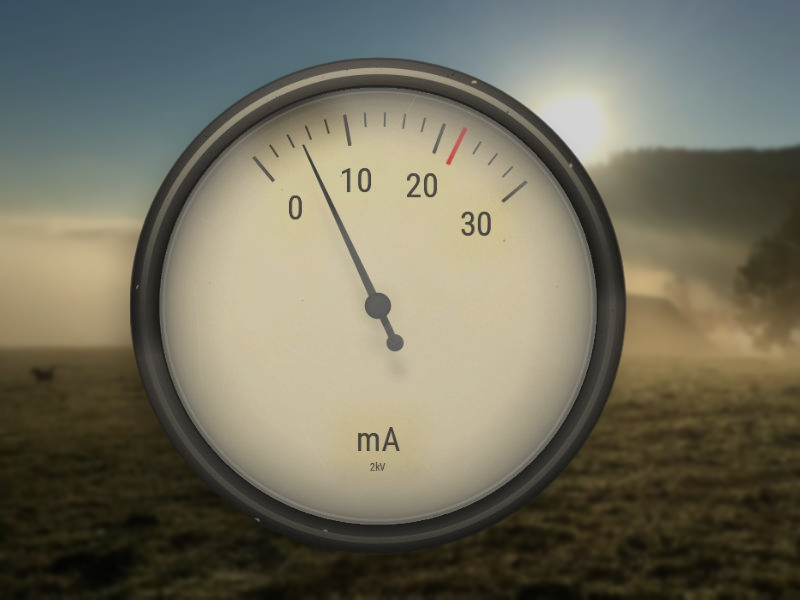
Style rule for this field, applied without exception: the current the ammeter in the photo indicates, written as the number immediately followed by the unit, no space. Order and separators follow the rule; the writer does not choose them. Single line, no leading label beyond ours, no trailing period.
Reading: 5mA
